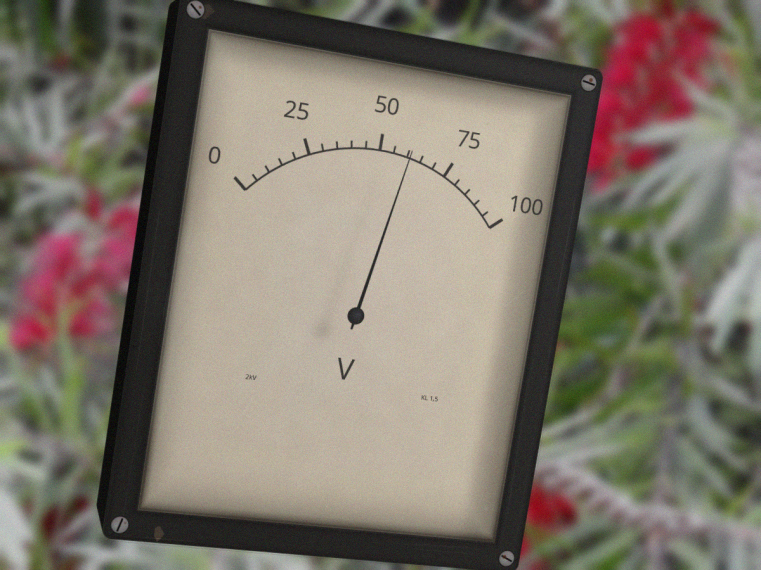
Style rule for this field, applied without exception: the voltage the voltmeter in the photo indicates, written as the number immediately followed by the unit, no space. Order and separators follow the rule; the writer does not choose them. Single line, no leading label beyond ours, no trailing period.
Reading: 60V
